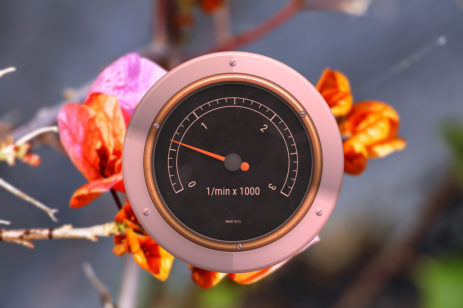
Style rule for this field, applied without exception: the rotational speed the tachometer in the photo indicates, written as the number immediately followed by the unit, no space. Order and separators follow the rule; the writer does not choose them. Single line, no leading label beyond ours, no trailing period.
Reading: 600rpm
